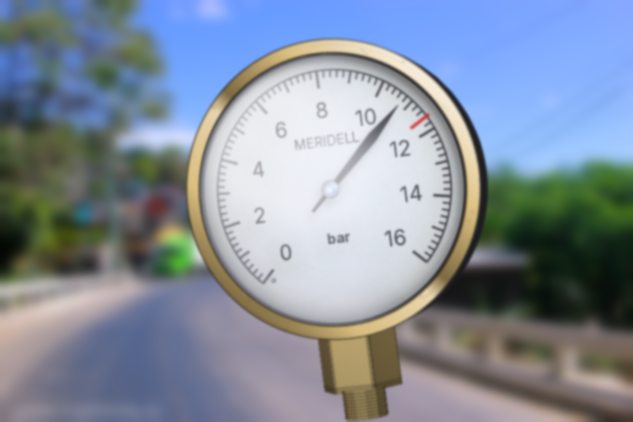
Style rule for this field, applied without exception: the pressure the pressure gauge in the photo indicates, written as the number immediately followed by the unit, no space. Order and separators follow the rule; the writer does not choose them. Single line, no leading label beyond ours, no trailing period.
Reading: 10.8bar
